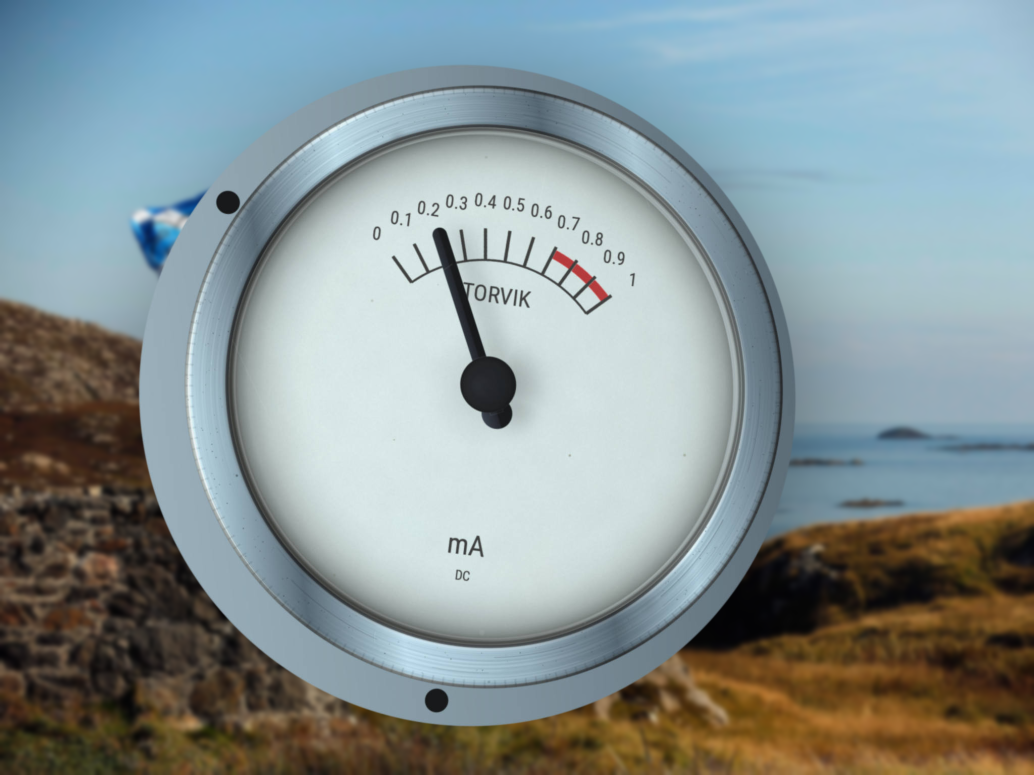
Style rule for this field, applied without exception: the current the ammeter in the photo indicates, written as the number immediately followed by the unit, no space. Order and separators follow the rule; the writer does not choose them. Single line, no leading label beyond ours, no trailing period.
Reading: 0.2mA
